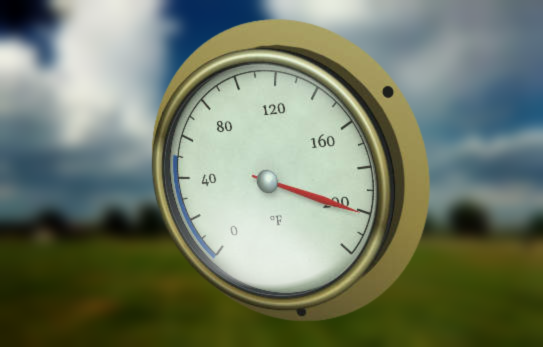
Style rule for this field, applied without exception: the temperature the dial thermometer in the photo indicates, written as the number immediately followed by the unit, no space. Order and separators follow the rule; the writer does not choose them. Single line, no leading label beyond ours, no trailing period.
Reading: 200°F
